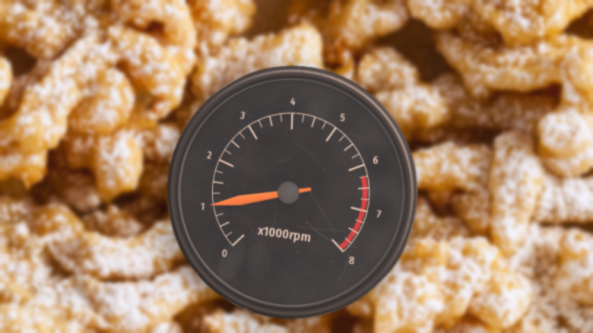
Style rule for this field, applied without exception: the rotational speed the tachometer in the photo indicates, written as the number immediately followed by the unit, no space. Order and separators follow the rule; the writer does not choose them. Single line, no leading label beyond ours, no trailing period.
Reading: 1000rpm
